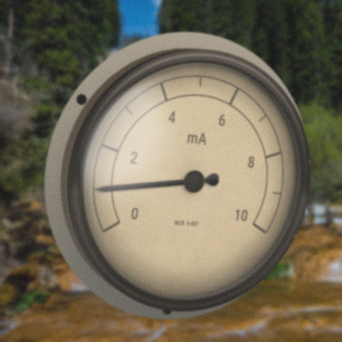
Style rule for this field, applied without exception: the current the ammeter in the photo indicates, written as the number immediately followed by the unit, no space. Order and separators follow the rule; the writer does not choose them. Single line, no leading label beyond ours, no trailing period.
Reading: 1mA
